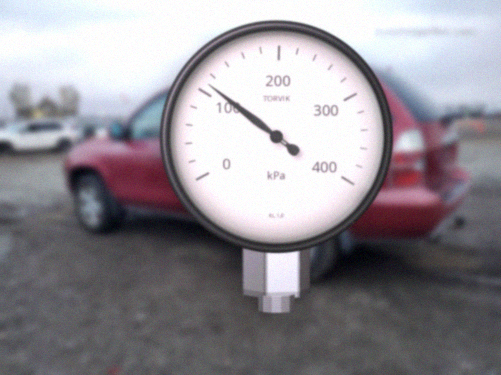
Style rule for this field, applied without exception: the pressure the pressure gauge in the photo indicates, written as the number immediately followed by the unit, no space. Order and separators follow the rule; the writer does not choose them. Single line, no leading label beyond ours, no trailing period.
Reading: 110kPa
